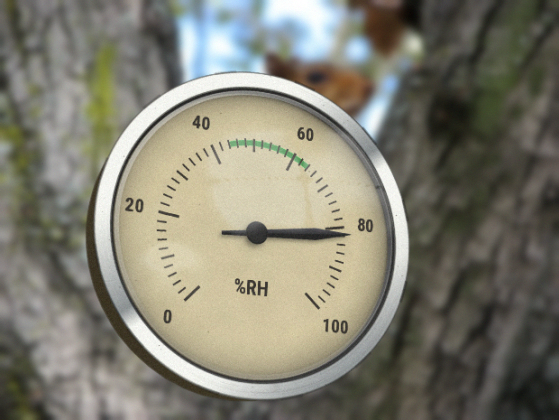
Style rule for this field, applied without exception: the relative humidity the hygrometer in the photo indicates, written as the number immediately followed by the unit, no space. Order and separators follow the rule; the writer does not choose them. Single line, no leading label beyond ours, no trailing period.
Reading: 82%
